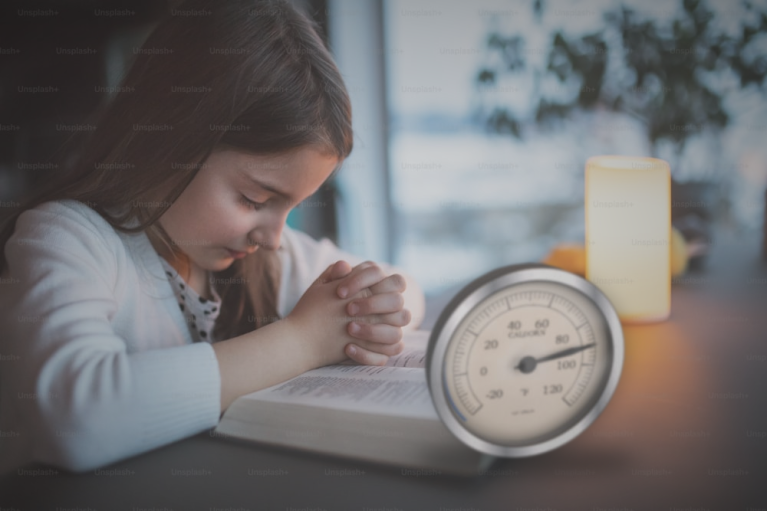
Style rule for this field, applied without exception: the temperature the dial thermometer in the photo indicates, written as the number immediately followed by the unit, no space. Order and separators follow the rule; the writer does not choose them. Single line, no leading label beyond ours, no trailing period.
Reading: 90°F
